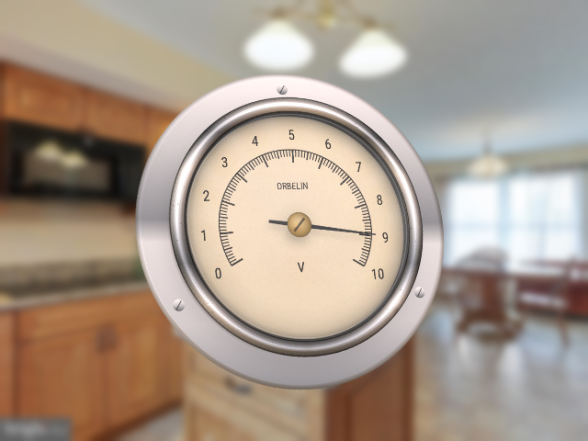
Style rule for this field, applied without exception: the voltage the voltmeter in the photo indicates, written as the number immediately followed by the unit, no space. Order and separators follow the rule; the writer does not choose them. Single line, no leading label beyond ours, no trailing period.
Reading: 9V
